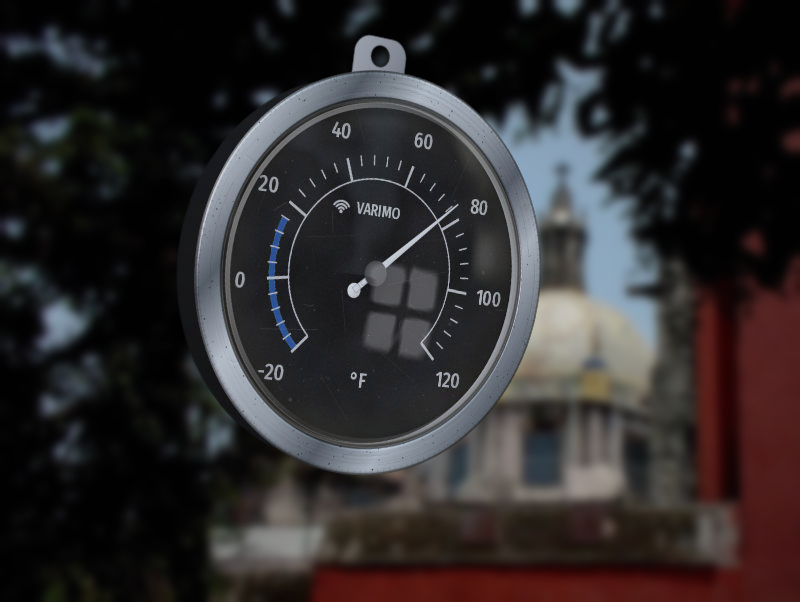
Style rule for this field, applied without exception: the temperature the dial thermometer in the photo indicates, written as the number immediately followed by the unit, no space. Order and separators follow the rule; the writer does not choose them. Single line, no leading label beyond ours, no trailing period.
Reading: 76°F
